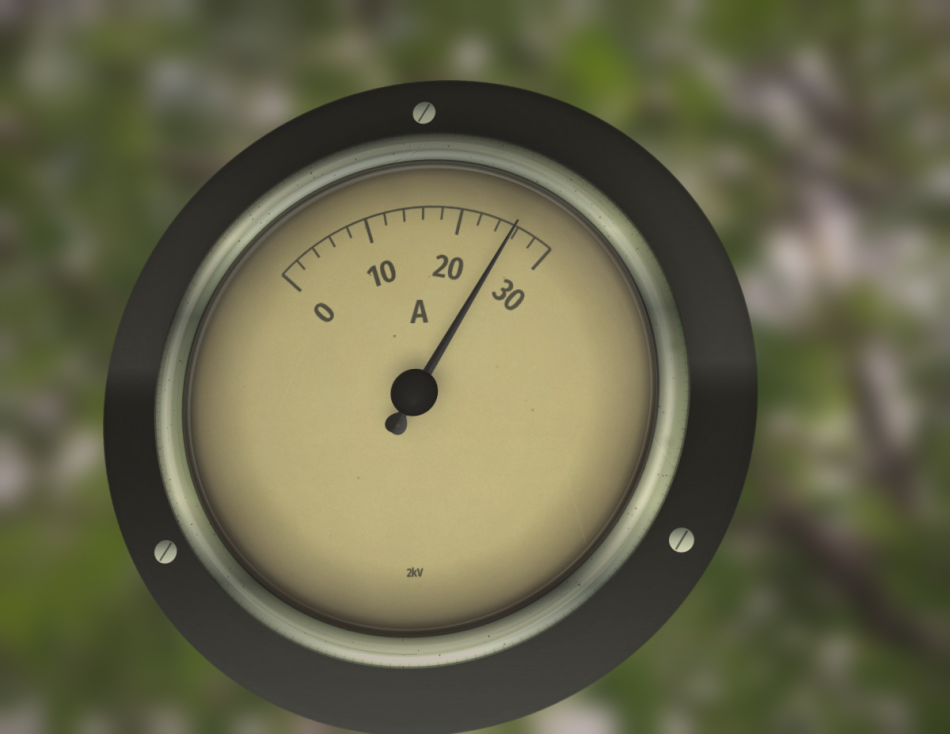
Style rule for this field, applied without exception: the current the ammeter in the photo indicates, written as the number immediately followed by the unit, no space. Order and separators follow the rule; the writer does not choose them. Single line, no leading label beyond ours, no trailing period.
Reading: 26A
